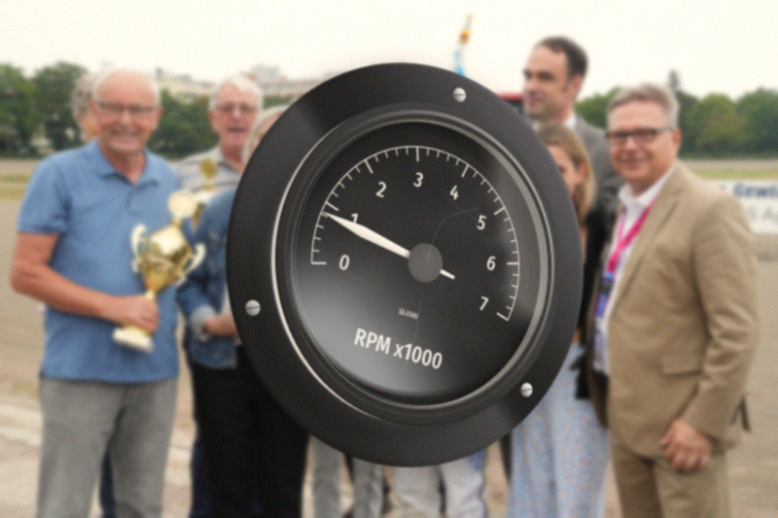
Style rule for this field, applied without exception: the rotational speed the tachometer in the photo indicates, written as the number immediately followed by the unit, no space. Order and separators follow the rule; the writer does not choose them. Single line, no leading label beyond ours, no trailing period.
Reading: 800rpm
